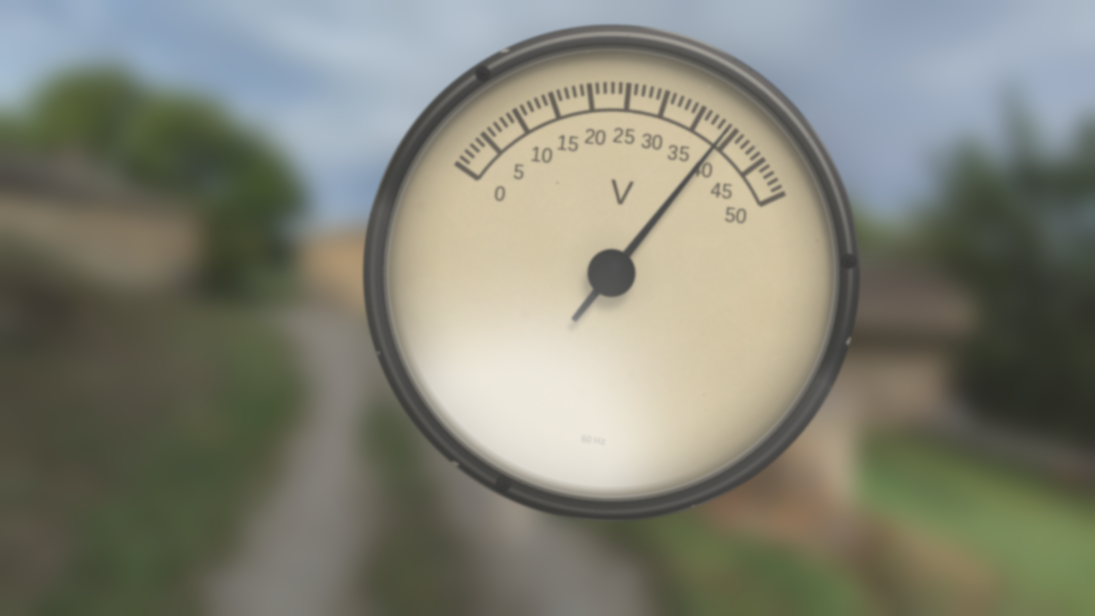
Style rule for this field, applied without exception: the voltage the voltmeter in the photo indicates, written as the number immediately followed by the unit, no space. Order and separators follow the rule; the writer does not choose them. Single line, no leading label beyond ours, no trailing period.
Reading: 39V
